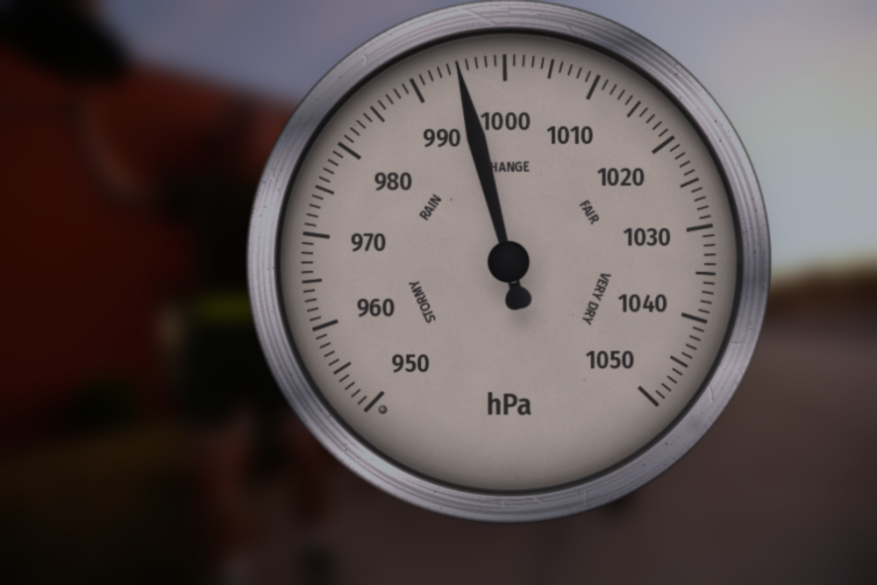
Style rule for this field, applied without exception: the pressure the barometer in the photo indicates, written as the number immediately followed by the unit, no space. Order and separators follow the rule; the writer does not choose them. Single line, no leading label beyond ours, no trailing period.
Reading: 995hPa
